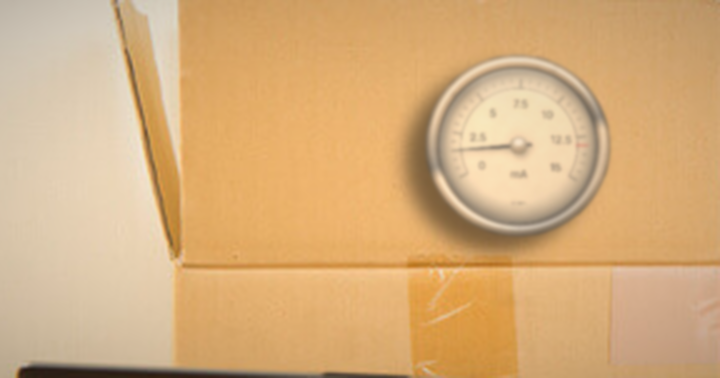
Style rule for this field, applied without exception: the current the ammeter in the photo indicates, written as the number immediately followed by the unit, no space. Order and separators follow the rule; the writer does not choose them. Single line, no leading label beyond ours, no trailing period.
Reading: 1.5mA
